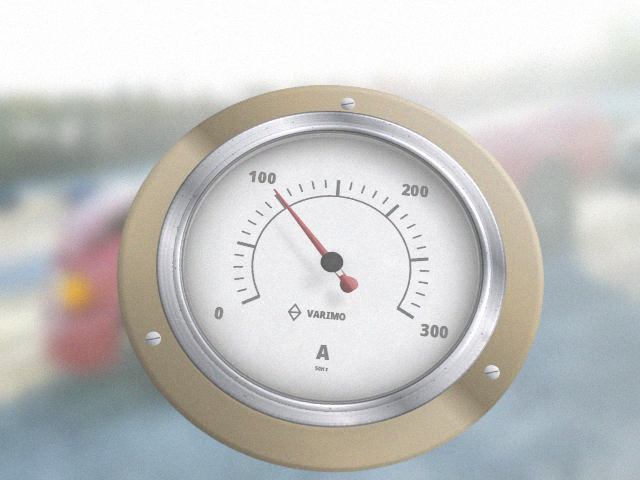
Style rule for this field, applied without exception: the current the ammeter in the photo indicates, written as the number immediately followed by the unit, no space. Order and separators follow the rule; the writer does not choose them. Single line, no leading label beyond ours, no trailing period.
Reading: 100A
